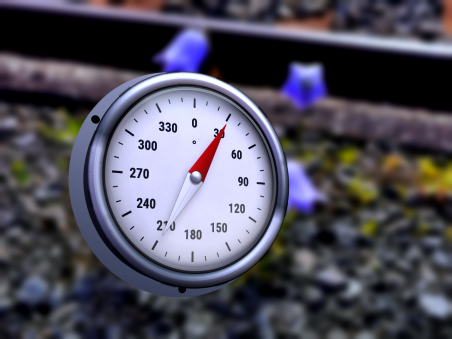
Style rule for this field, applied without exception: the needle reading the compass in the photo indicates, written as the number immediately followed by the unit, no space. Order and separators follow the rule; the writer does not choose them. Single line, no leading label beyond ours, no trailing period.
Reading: 30°
